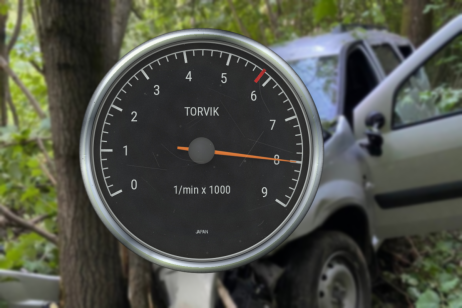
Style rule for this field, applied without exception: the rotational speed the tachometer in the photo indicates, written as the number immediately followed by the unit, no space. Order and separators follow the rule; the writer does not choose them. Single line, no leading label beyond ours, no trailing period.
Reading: 8000rpm
